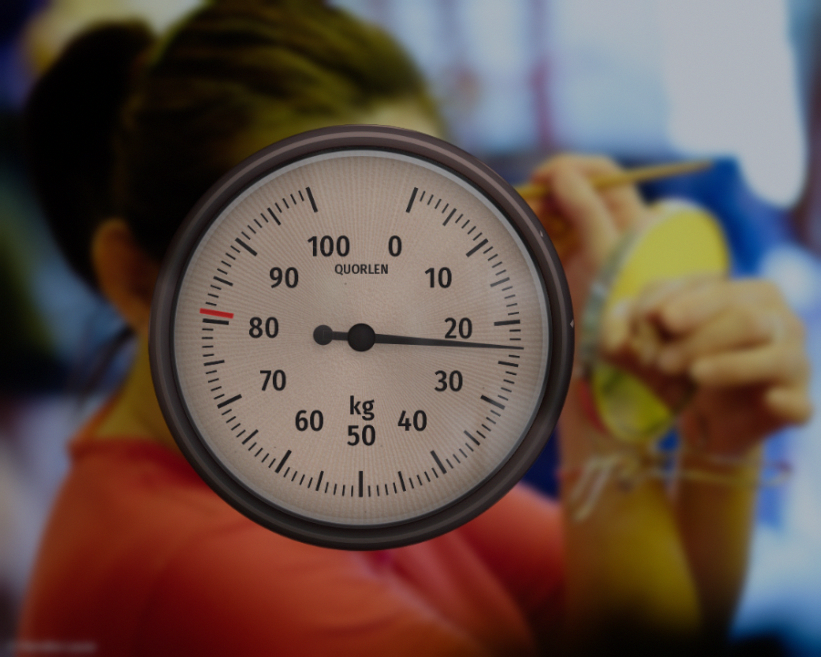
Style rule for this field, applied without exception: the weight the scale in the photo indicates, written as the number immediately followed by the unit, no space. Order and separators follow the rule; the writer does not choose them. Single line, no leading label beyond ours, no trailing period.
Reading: 23kg
